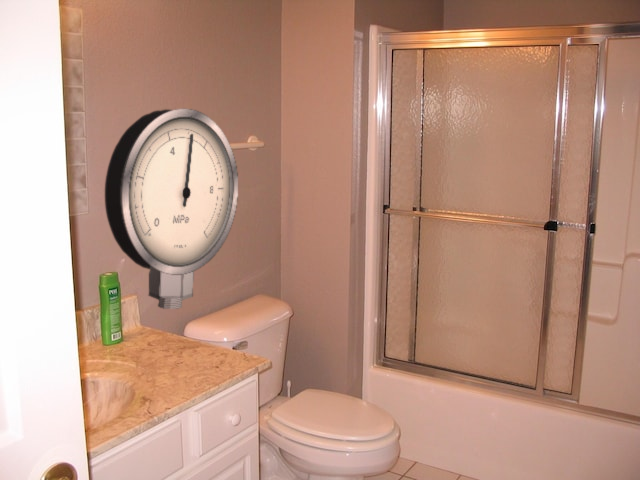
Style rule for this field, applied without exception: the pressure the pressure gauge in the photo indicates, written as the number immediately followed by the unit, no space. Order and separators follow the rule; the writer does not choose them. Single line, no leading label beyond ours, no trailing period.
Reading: 5MPa
